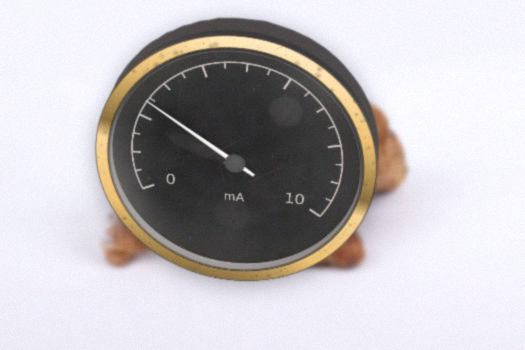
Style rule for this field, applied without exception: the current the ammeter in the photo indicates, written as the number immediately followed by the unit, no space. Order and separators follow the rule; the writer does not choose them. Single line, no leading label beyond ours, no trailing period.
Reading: 2.5mA
